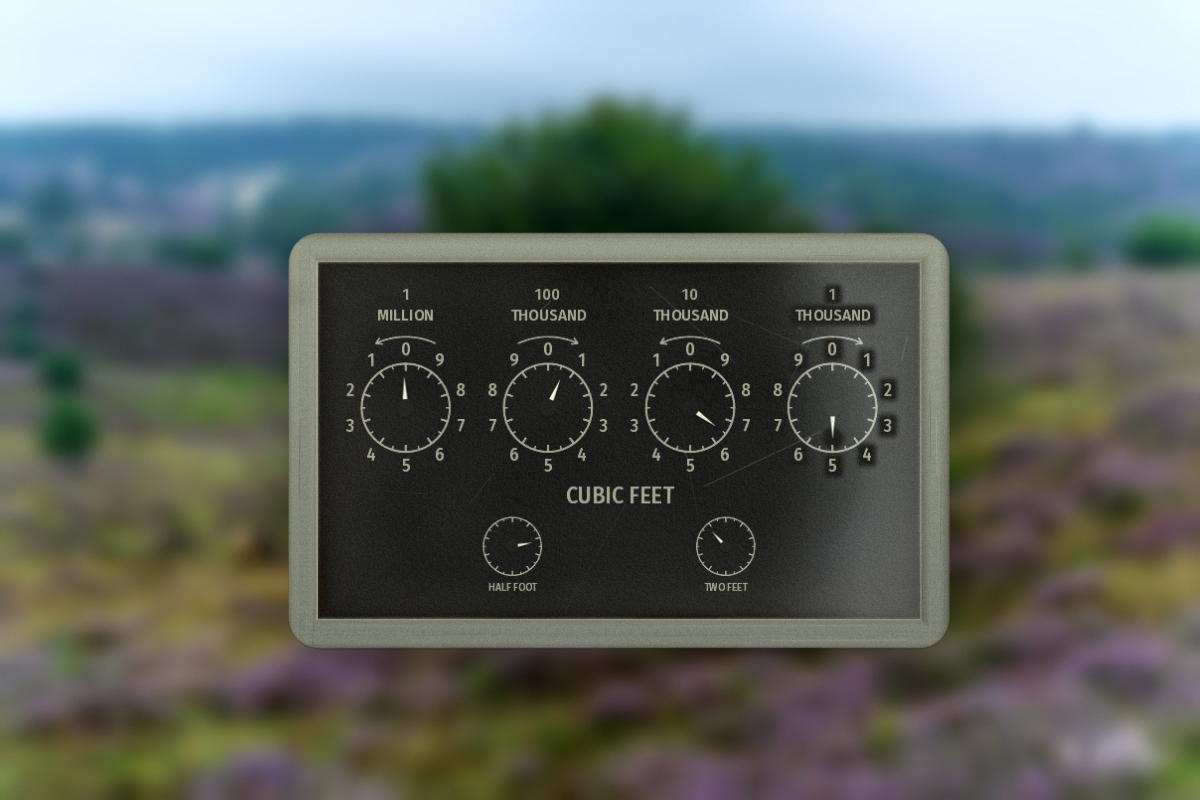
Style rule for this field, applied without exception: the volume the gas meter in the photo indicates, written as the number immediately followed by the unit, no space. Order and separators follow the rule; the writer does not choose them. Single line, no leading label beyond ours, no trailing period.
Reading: 6500ft³
